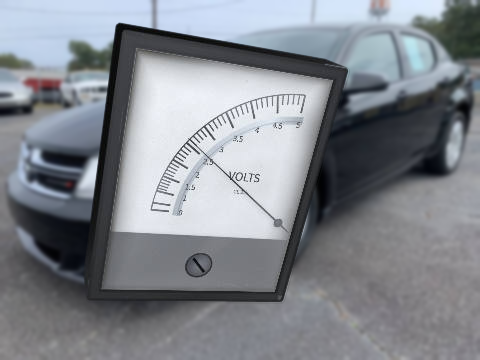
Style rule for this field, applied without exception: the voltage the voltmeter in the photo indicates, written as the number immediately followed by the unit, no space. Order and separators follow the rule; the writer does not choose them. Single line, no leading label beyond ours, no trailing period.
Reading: 2.6V
